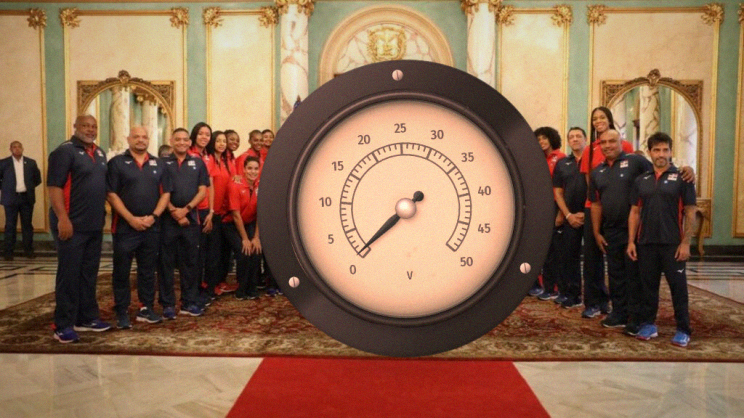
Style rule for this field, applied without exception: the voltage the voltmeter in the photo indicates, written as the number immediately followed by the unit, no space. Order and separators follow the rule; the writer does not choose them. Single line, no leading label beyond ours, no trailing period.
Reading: 1V
